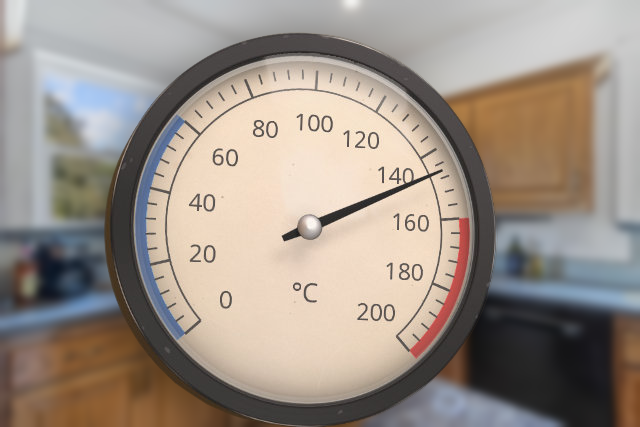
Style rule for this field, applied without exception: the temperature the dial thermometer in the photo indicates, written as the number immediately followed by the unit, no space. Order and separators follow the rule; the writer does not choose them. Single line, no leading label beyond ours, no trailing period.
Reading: 146°C
